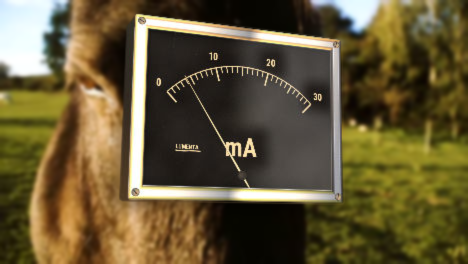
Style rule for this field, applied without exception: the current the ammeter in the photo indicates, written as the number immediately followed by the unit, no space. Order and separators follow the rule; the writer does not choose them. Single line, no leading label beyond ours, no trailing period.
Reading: 4mA
